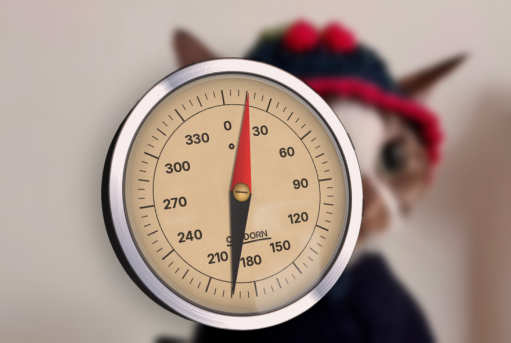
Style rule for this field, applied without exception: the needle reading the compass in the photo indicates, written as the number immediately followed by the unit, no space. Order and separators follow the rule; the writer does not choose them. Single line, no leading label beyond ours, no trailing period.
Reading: 15°
